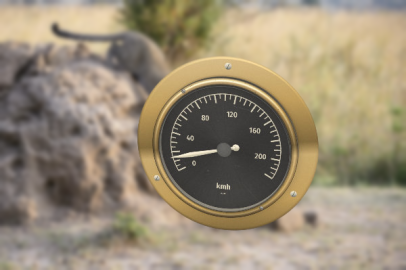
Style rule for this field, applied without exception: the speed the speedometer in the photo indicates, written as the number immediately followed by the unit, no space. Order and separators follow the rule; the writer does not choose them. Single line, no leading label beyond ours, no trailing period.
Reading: 15km/h
